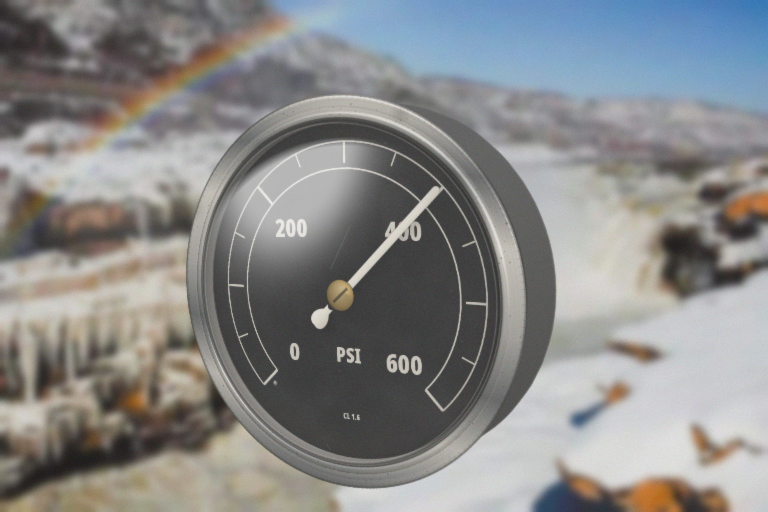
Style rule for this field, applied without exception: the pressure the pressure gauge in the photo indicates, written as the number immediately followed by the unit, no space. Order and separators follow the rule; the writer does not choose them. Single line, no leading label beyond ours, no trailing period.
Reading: 400psi
